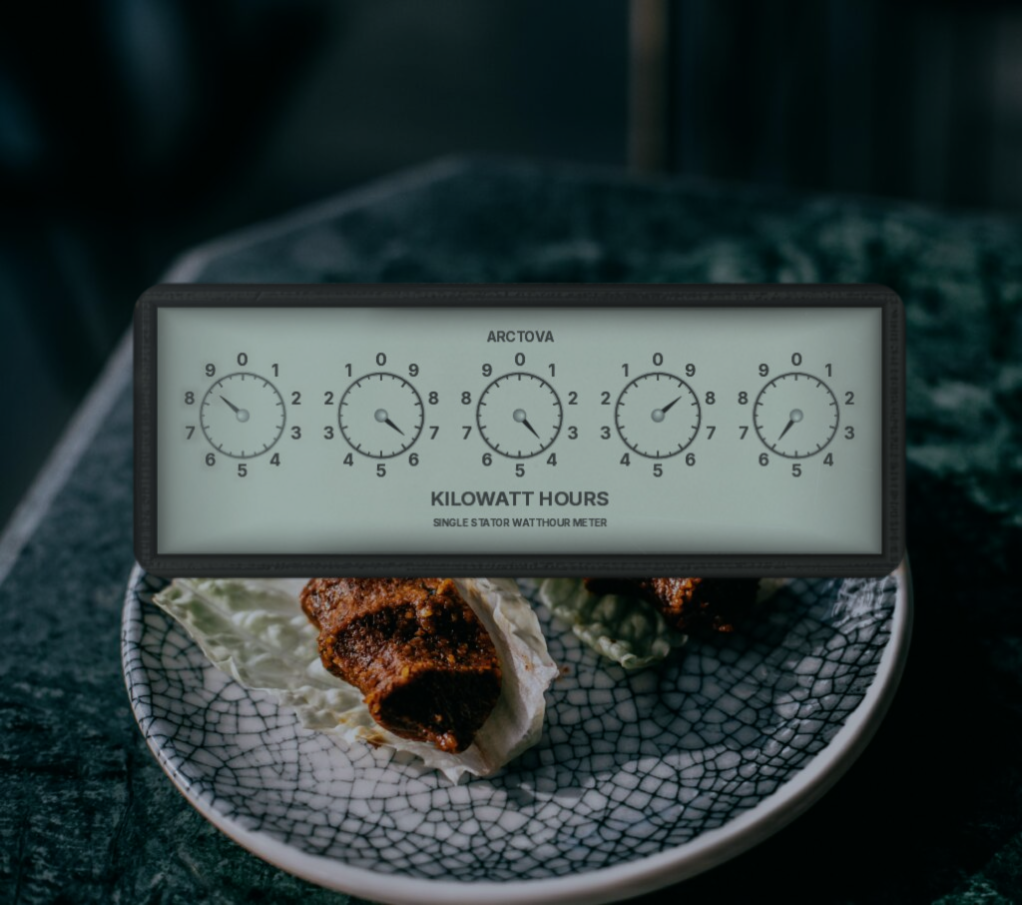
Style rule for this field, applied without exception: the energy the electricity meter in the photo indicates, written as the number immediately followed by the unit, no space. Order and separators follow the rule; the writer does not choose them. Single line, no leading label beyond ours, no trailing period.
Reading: 86386kWh
